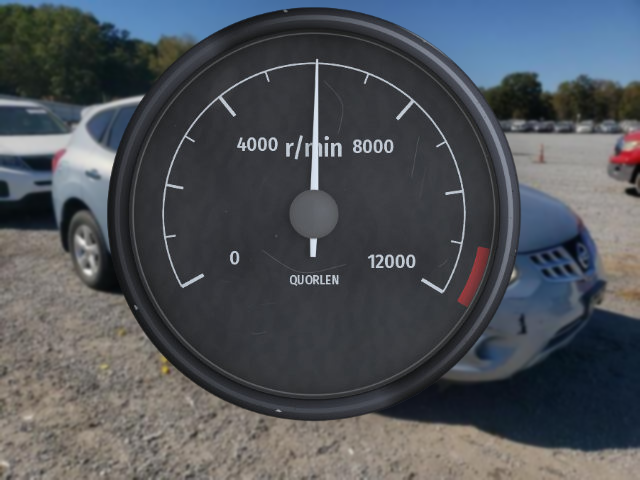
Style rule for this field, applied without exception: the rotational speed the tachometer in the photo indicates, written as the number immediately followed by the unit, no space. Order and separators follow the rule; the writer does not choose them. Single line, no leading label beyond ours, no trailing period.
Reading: 6000rpm
